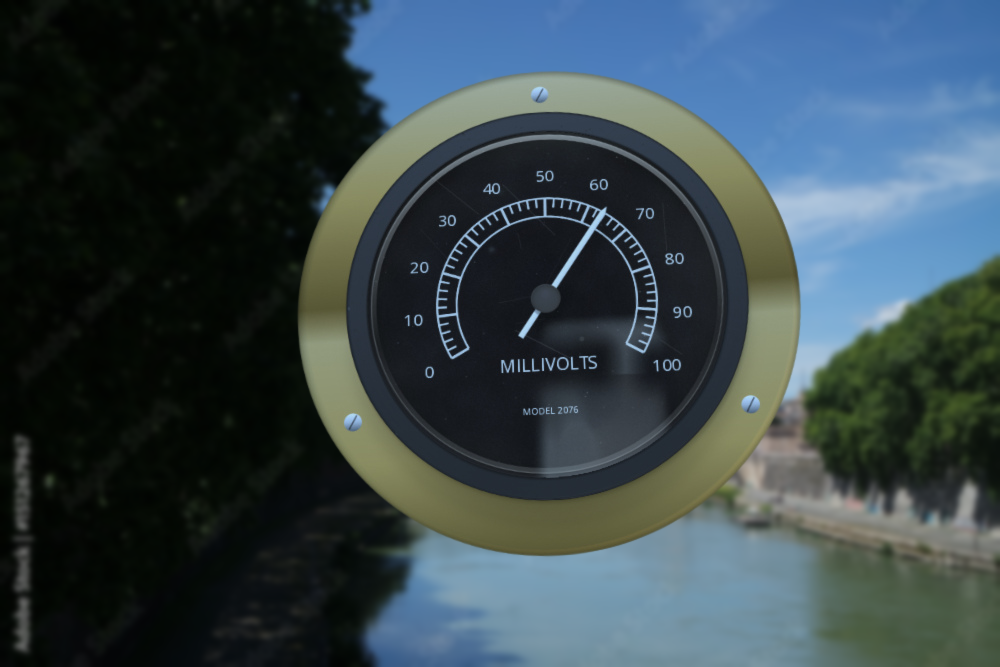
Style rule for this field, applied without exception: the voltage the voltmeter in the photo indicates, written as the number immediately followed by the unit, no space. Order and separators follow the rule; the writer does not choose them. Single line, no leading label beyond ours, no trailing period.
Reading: 64mV
